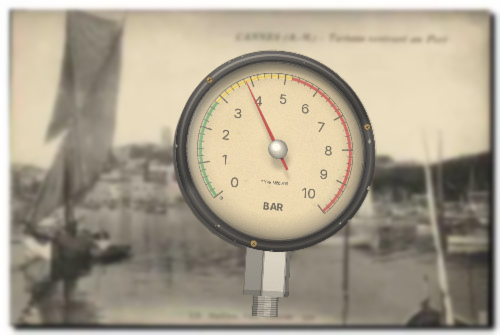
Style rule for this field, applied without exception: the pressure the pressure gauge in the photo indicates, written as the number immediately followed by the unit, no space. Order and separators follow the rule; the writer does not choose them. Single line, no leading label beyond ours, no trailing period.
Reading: 3.8bar
